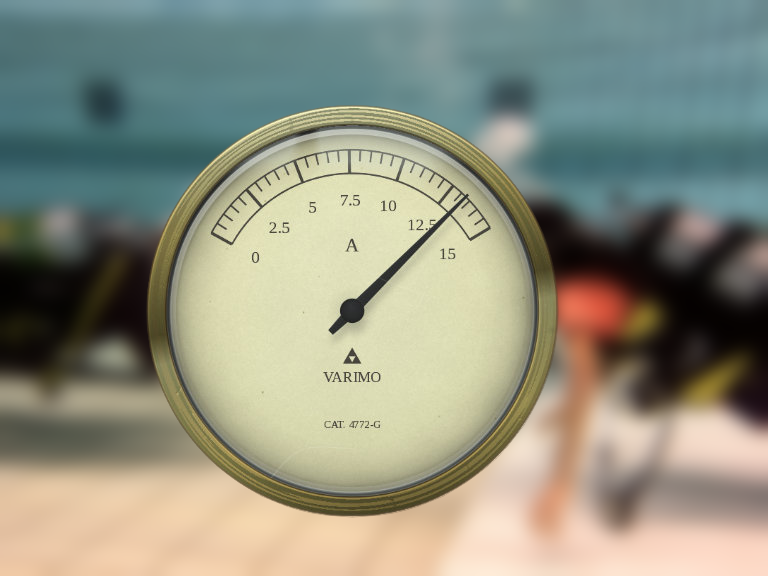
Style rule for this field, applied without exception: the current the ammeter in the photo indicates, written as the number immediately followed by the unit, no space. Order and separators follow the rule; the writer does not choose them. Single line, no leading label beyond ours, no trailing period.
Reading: 13.25A
